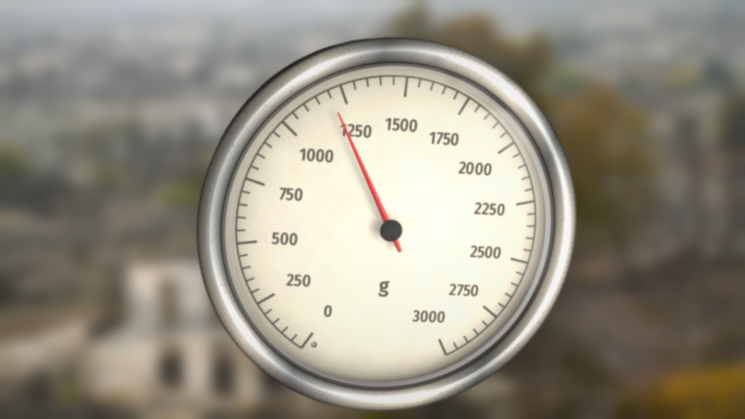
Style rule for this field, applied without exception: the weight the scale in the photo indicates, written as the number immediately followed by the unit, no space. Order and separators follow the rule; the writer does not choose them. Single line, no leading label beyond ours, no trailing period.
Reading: 1200g
